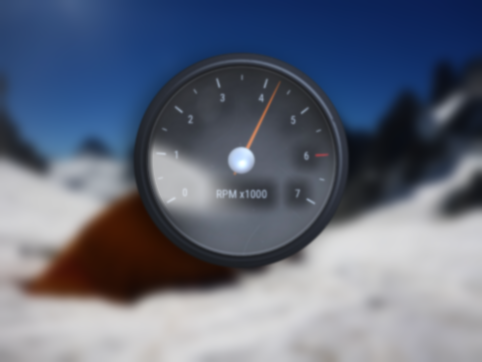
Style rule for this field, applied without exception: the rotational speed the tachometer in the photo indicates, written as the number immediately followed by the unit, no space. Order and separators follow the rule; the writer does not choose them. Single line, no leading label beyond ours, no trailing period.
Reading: 4250rpm
